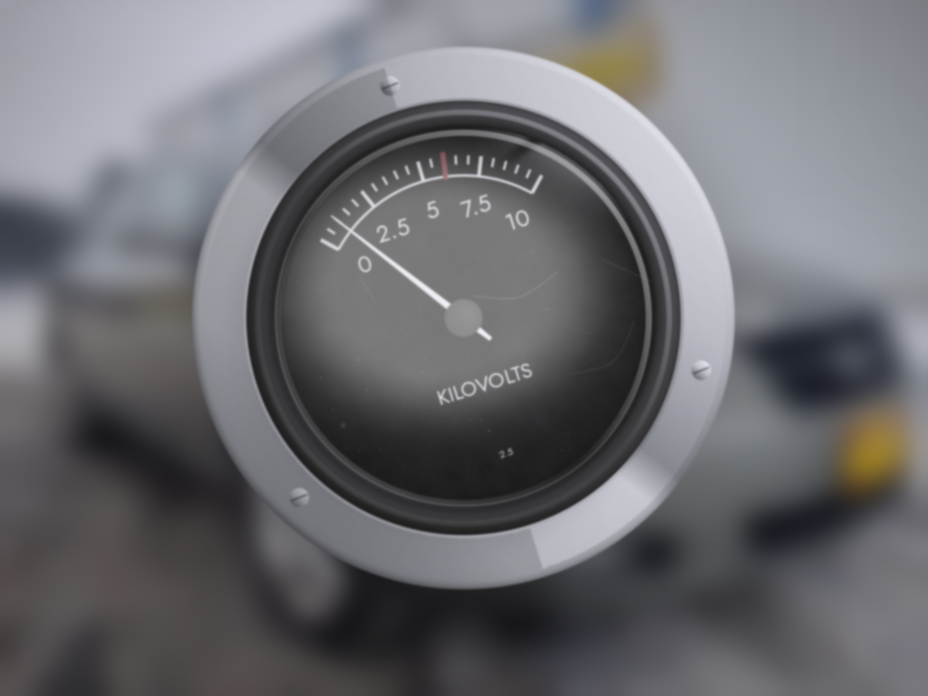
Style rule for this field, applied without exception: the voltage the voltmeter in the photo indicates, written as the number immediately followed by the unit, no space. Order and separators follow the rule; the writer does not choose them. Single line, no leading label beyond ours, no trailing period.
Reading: 1kV
